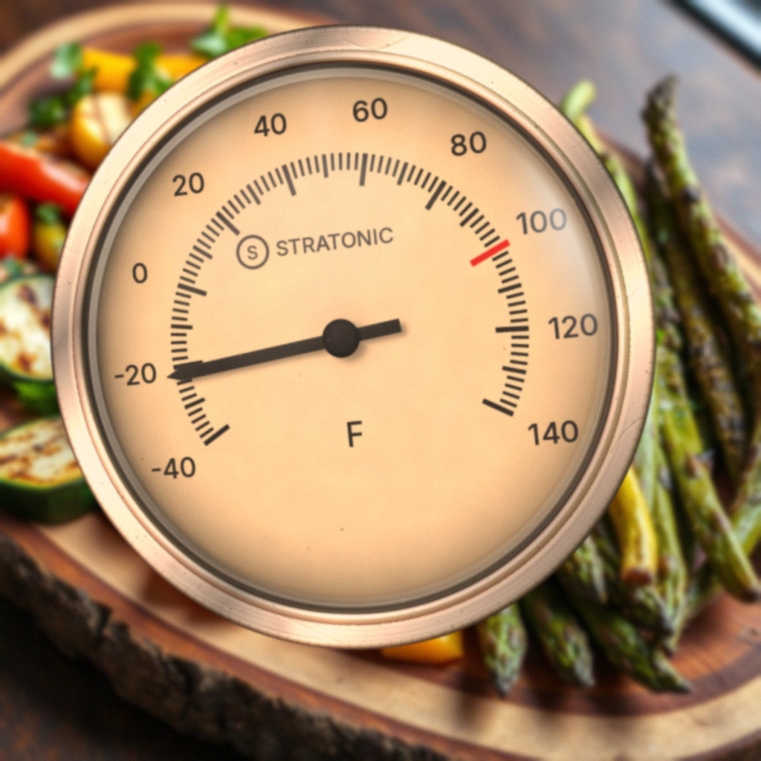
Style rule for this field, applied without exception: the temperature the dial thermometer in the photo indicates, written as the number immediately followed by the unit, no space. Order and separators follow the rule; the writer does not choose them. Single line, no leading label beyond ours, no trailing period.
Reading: -22°F
